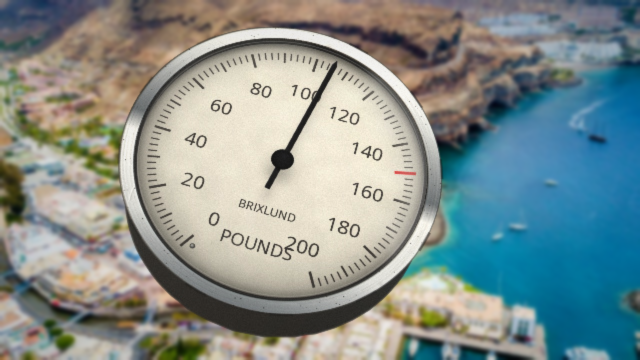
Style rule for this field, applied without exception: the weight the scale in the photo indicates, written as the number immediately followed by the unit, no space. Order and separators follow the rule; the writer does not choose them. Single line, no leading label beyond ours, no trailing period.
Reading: 106lb
